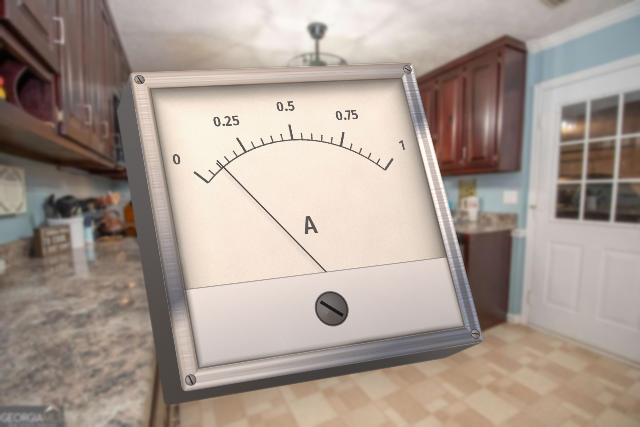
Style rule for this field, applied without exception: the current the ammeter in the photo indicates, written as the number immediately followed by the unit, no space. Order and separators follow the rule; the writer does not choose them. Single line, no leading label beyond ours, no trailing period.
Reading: 0.1A
